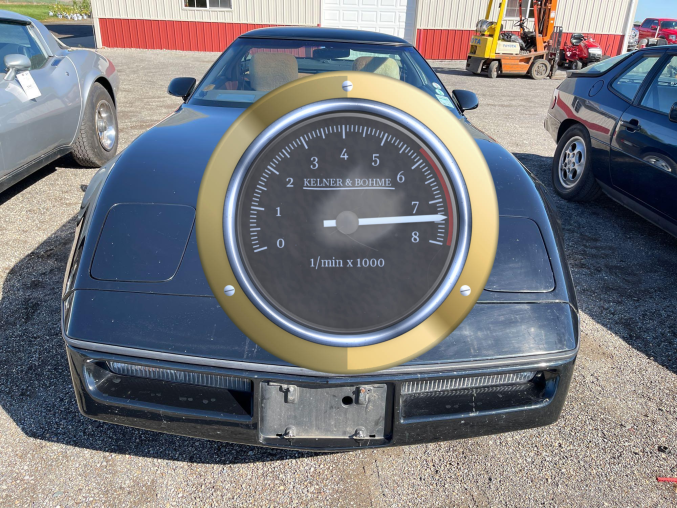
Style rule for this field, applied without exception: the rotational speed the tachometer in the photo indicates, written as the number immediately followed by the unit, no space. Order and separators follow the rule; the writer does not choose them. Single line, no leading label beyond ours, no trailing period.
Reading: 7400rpm
